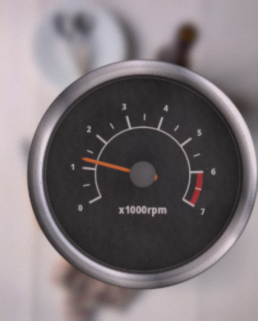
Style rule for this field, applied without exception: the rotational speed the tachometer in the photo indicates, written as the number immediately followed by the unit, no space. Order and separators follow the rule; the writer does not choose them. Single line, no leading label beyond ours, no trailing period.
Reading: 1250rpm
